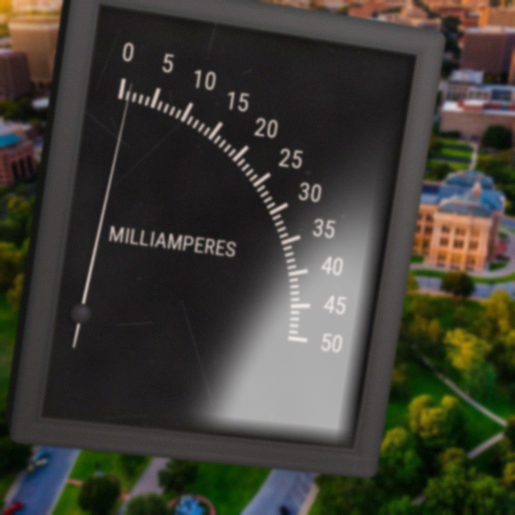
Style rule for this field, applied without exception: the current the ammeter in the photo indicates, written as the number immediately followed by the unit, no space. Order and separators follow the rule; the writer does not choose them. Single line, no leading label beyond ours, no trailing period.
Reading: 1mA
